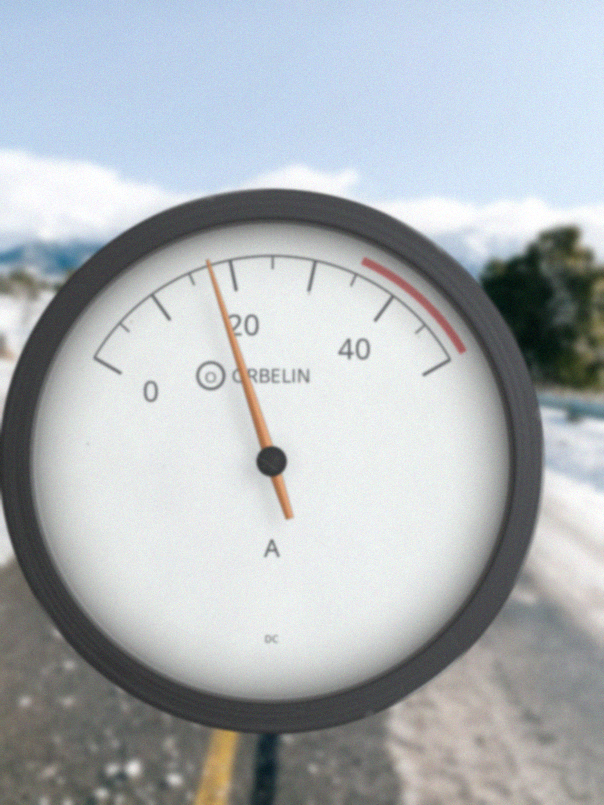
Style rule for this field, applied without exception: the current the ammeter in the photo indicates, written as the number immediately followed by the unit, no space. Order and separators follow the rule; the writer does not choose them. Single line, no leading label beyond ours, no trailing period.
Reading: 17.5A
